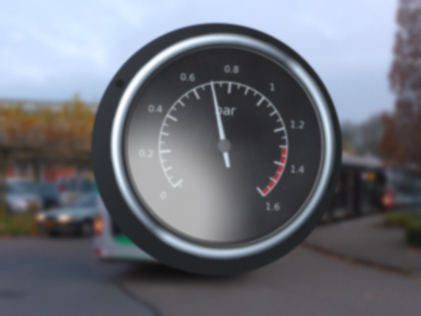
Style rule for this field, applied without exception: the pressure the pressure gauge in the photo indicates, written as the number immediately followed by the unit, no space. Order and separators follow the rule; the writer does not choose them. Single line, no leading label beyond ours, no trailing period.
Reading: 0.7bar
